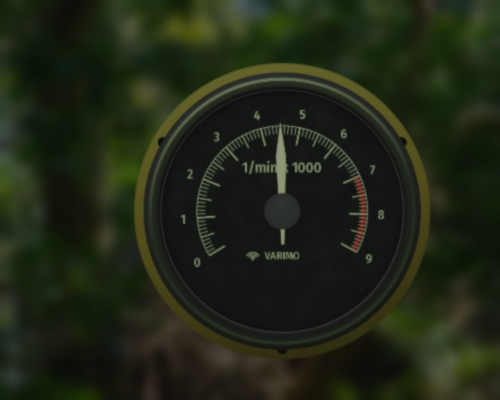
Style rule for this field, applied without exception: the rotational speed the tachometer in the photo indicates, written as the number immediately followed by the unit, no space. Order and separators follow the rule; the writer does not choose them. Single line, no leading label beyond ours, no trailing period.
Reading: 4500rpm
